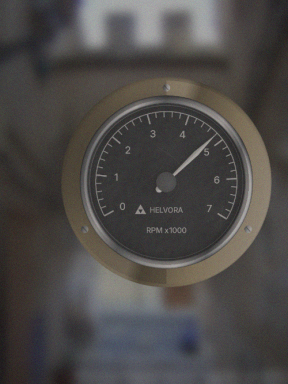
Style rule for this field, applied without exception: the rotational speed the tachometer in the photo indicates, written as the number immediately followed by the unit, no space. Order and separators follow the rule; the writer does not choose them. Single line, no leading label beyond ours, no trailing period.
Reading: 4800rpm
